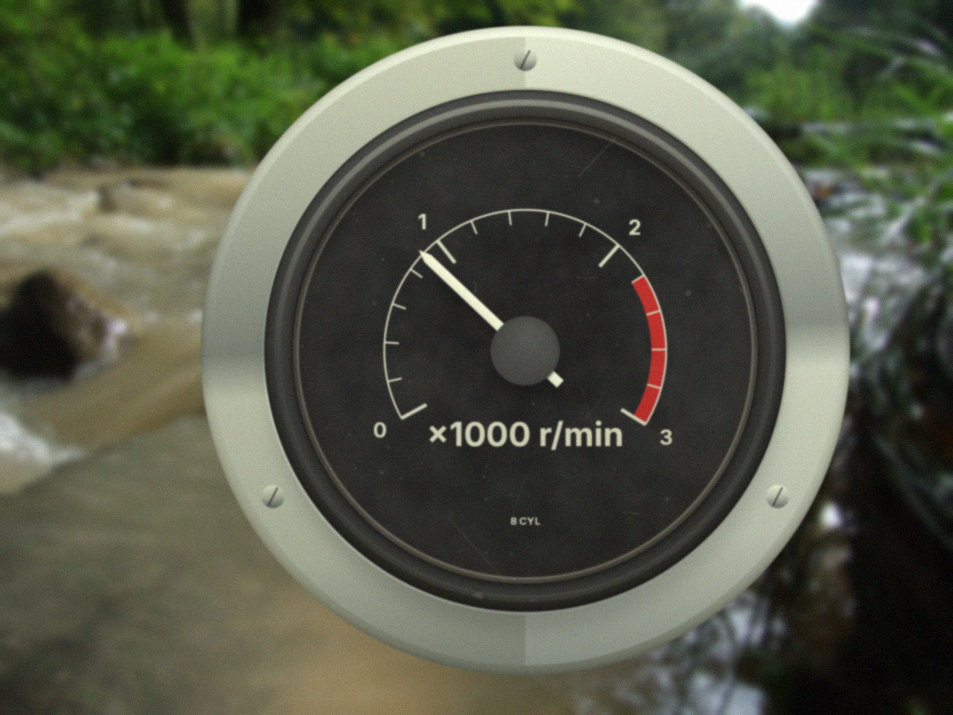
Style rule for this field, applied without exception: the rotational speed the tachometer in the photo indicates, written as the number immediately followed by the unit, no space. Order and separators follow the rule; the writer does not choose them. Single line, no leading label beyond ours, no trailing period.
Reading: 900rpm
